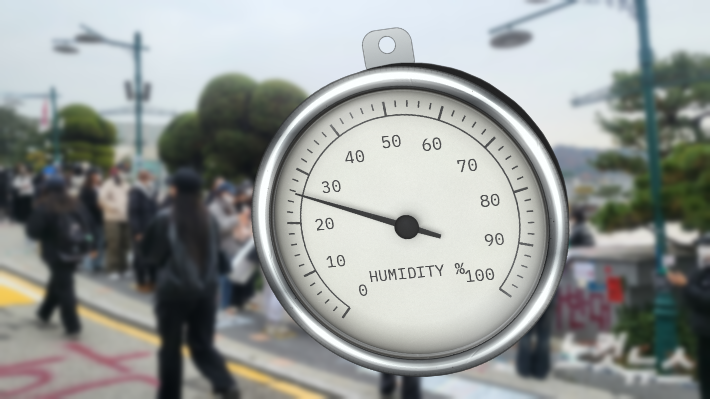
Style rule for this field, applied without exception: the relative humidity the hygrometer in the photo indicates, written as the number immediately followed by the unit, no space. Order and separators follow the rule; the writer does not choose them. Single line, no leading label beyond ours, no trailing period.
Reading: 26%
